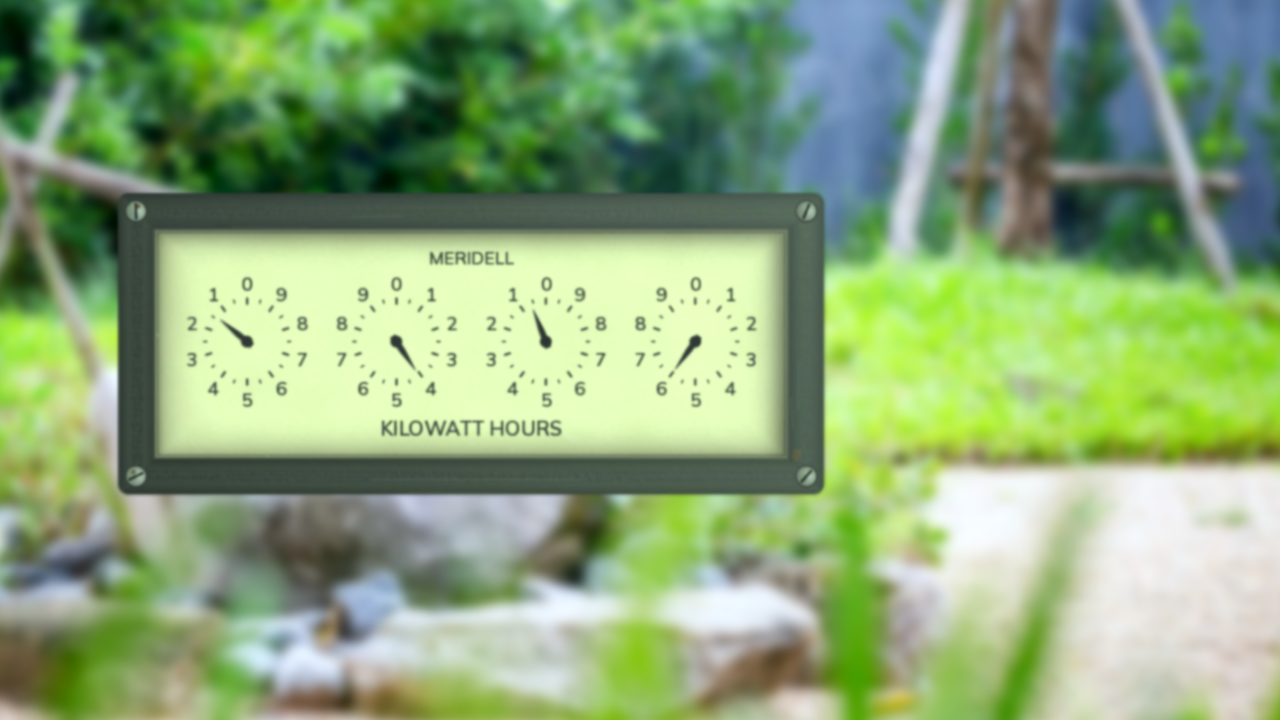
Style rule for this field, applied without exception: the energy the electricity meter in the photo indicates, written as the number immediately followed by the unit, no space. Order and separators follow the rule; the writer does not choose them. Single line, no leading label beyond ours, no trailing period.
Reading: 1406kWh
